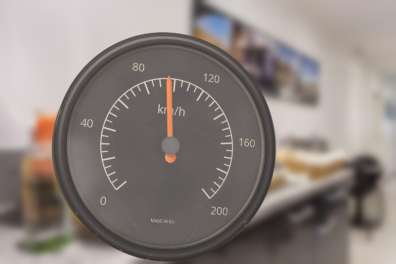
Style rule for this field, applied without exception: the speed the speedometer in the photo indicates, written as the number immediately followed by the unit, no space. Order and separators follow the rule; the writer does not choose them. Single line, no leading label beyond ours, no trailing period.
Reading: 95km/h
